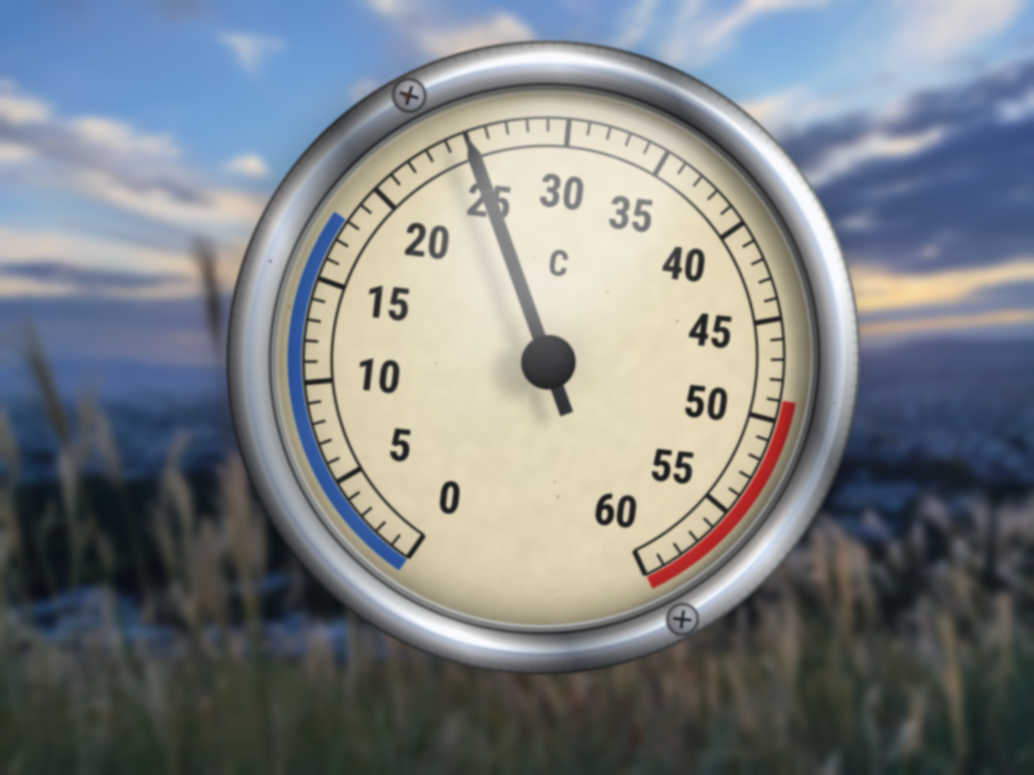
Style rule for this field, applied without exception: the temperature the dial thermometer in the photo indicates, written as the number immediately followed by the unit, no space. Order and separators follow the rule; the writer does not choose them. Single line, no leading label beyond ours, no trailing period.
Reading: 25°C
